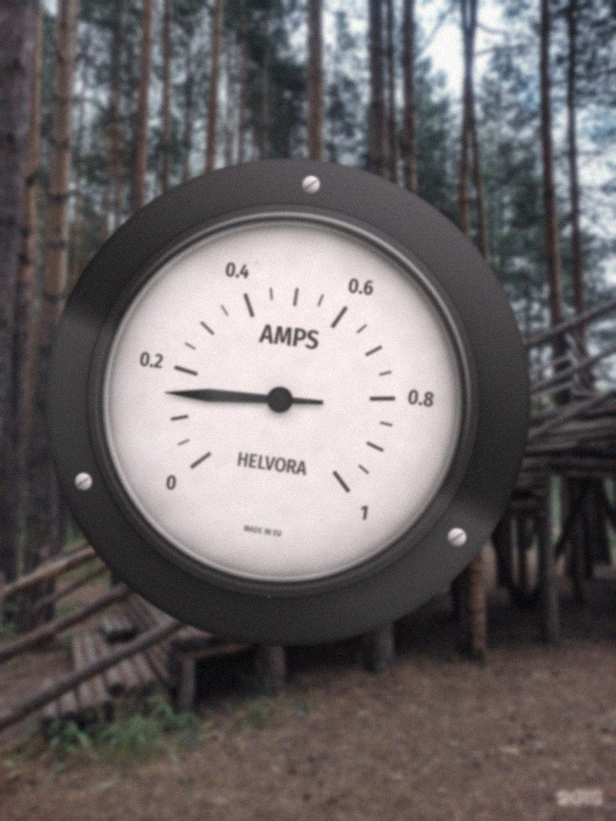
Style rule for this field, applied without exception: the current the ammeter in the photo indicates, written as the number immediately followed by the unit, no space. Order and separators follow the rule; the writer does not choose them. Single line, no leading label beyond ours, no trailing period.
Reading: 0.15A
